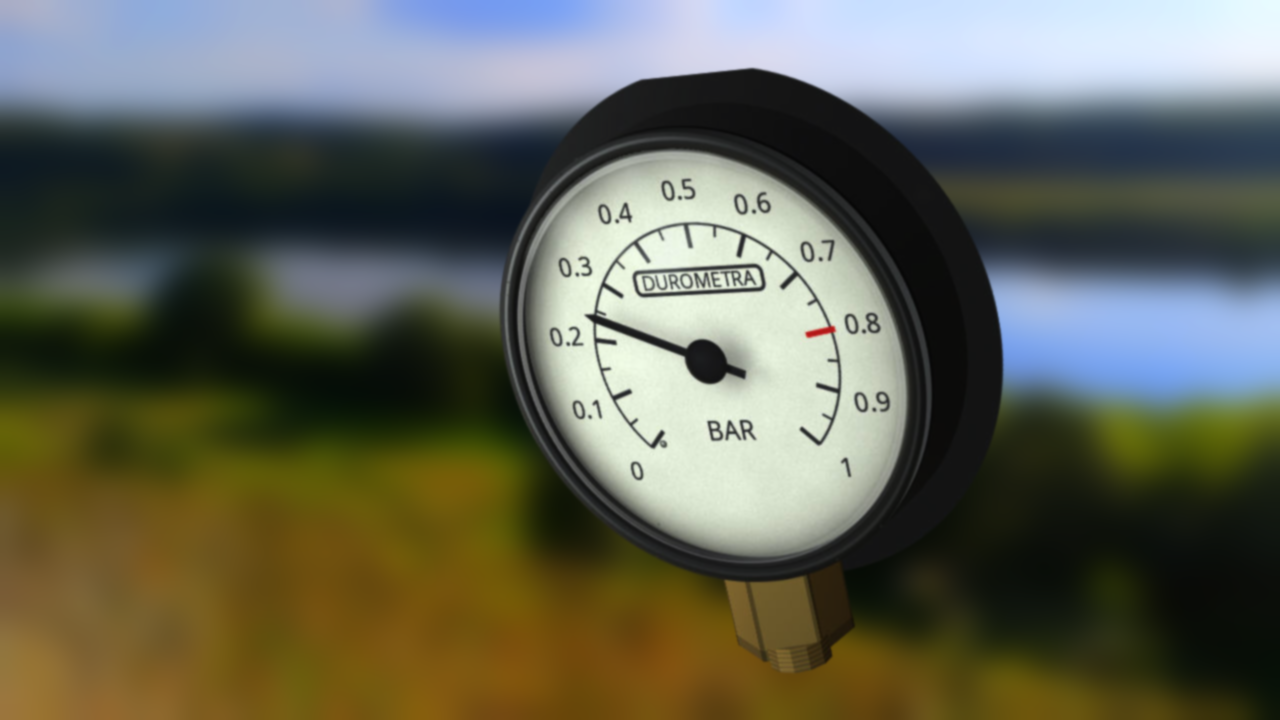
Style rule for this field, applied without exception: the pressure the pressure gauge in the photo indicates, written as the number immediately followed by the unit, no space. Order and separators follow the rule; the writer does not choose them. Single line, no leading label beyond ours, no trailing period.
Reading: 0.25bar
